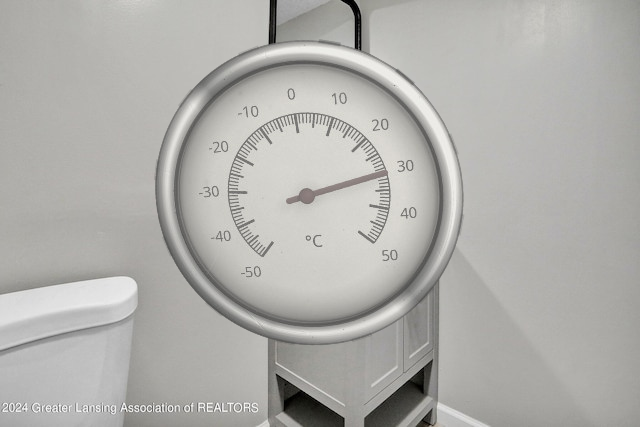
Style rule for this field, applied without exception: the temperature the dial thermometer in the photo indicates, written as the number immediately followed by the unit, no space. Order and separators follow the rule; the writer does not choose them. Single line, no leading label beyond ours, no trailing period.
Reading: 30°C
